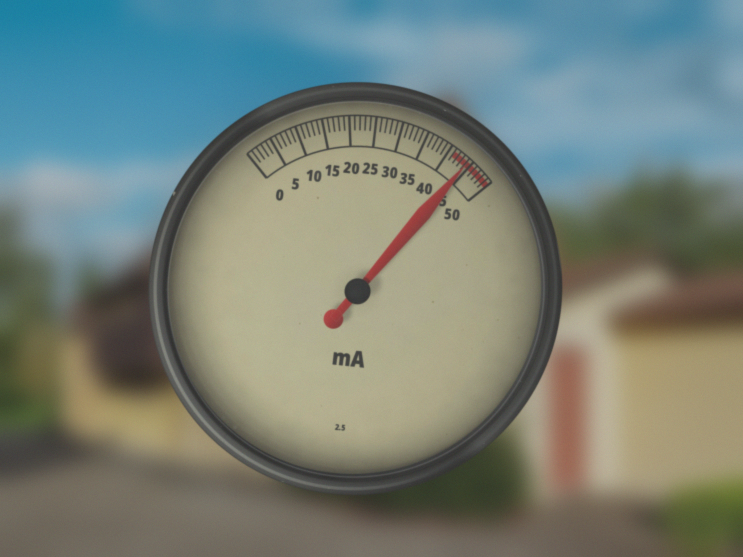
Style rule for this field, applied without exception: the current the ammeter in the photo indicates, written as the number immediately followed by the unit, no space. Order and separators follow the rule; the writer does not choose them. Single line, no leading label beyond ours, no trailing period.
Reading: 44mA
